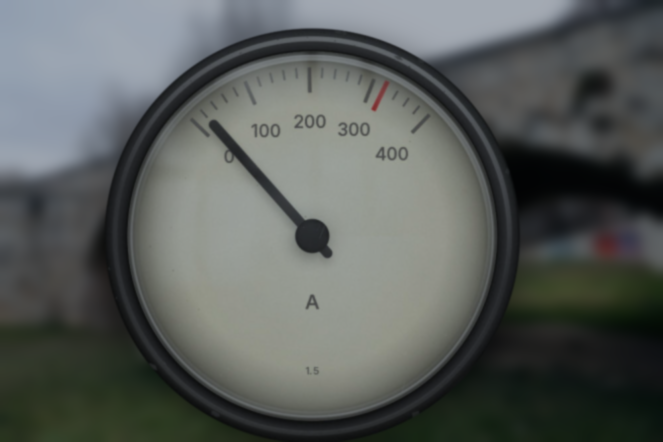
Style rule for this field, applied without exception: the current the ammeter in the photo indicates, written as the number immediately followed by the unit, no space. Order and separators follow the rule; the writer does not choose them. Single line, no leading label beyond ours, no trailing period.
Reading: 20A
